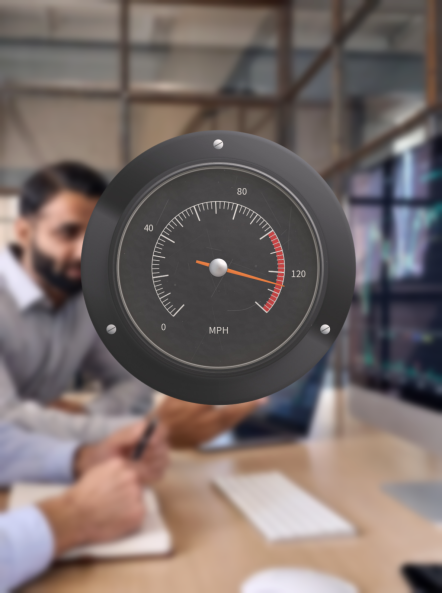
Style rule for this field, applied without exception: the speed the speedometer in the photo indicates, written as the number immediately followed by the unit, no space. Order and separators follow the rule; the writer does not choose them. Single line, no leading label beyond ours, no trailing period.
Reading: 126mph
